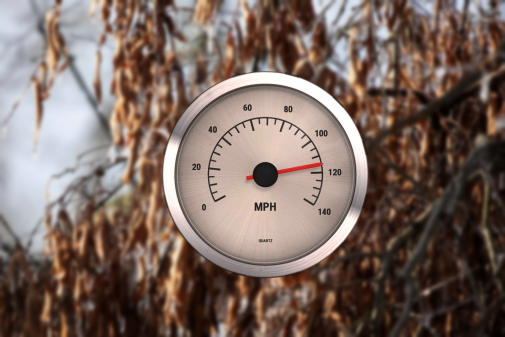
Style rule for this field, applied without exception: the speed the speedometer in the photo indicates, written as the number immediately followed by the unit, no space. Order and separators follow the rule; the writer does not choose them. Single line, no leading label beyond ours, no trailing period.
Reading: 115mph
